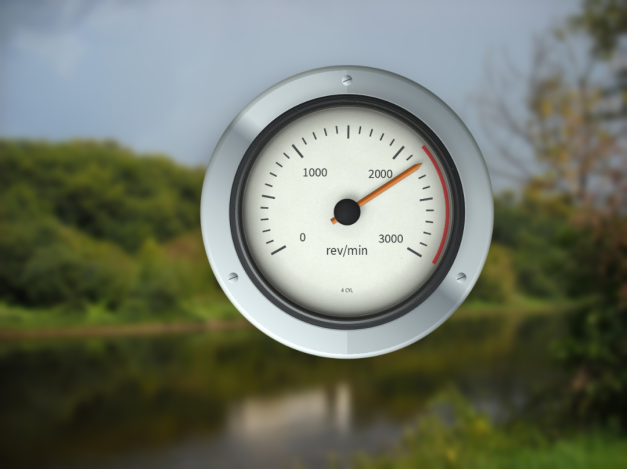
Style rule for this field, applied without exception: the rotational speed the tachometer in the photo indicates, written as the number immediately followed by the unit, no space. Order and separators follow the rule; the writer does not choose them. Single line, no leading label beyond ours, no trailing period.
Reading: 2200rpm
